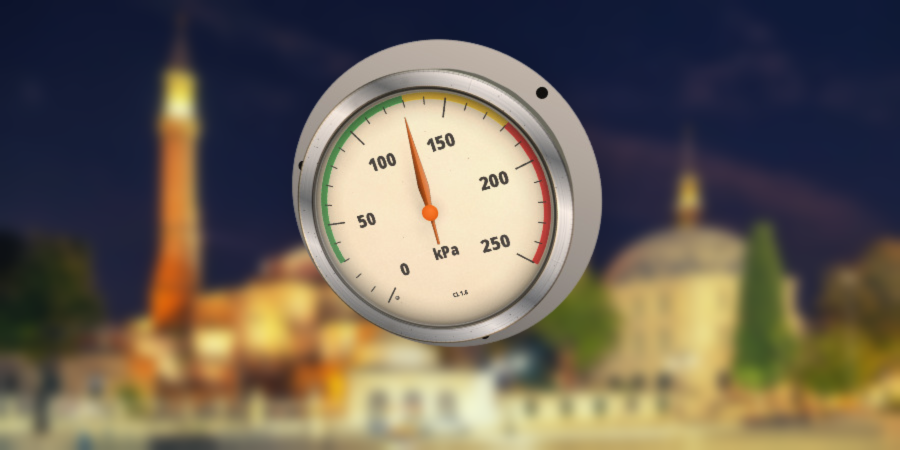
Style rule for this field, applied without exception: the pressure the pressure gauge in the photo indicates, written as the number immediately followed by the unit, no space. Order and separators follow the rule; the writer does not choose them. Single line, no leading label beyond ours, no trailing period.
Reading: 130kPa
